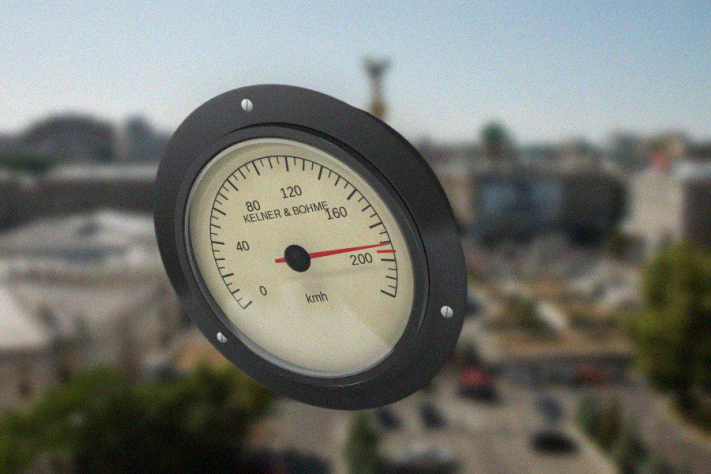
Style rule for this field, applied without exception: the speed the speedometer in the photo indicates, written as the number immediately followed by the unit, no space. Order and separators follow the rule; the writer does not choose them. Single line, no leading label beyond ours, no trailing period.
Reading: 190km/h
